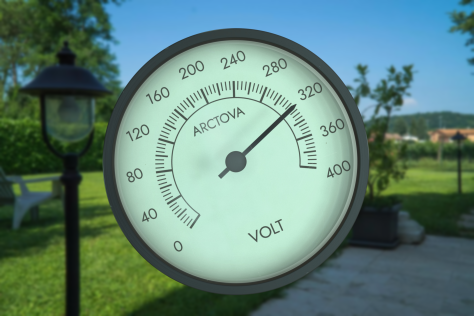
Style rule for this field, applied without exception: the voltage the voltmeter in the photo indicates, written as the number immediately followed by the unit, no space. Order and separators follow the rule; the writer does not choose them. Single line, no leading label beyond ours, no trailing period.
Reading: 320V
